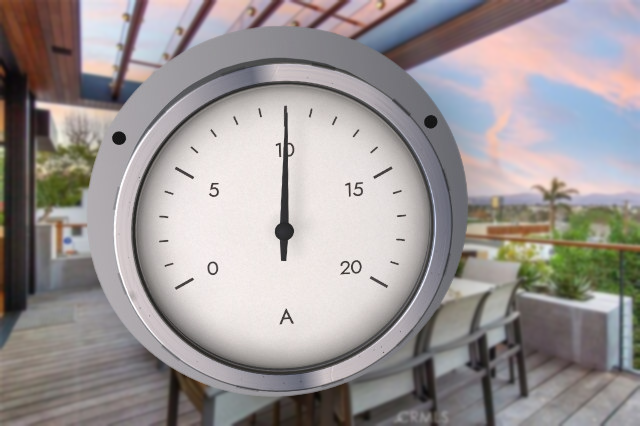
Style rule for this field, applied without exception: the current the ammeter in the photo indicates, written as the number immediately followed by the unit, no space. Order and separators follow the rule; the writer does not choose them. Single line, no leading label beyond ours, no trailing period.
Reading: 10A
